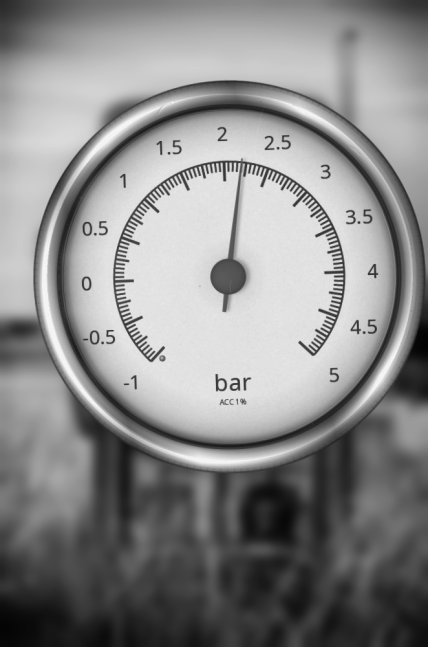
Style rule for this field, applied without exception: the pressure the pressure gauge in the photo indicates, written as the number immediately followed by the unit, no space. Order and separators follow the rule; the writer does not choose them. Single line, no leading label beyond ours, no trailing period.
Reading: 2.2bar
